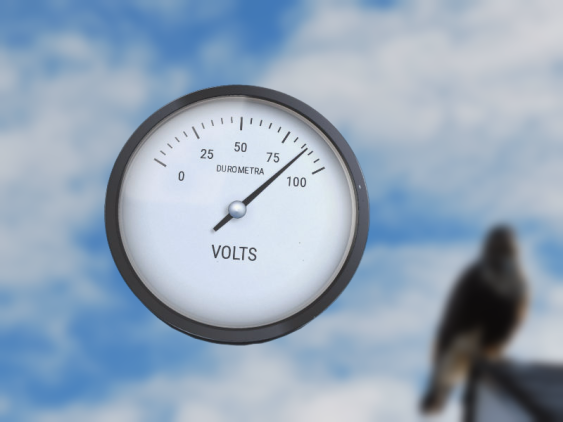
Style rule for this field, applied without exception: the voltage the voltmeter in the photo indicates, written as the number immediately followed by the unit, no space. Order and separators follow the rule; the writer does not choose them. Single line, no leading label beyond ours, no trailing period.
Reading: 87.5V
